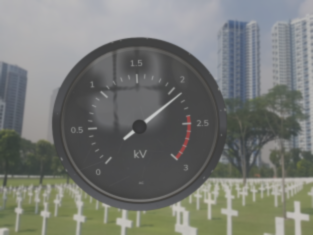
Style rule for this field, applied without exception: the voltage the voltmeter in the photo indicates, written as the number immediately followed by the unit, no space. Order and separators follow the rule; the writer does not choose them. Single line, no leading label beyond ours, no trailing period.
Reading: 2.1kV
